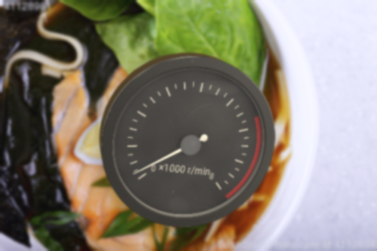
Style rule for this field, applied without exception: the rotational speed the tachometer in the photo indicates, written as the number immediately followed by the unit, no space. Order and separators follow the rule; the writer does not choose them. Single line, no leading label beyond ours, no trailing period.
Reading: 250rpm
